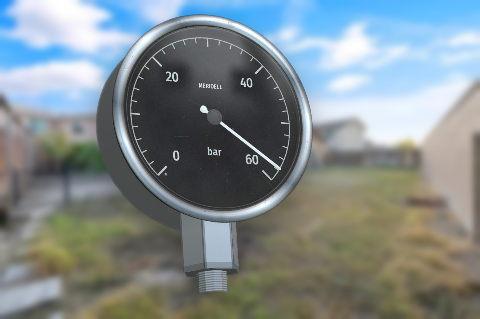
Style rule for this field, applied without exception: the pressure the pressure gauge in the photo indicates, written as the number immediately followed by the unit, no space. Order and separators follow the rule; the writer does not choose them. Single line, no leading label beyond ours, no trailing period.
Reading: 58bar
